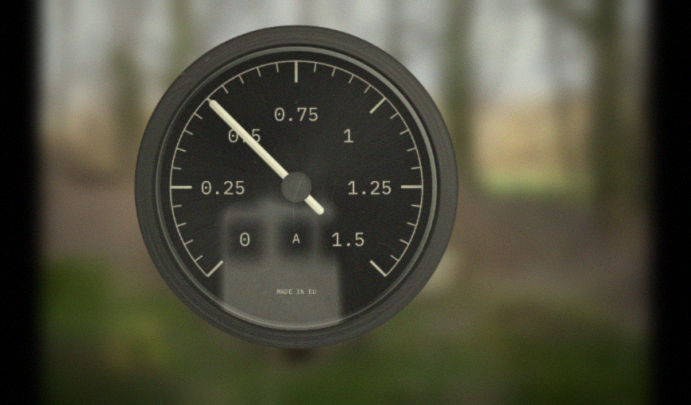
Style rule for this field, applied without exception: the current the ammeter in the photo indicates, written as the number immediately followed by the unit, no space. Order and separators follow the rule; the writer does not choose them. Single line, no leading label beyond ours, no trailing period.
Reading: 0.5A
